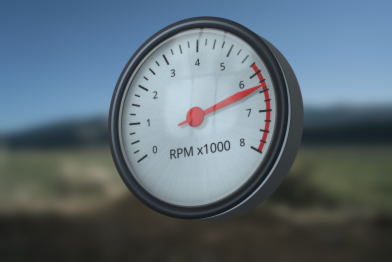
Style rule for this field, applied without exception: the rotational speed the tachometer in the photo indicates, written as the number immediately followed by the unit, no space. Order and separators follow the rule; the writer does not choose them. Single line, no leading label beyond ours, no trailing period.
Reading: 6375rpm
